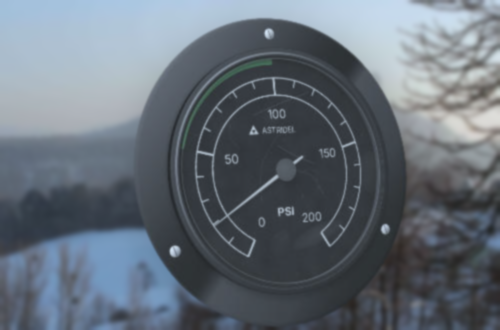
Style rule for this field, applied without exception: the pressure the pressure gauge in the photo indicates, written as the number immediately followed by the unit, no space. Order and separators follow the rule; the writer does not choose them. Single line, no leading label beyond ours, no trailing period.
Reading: 20psi
